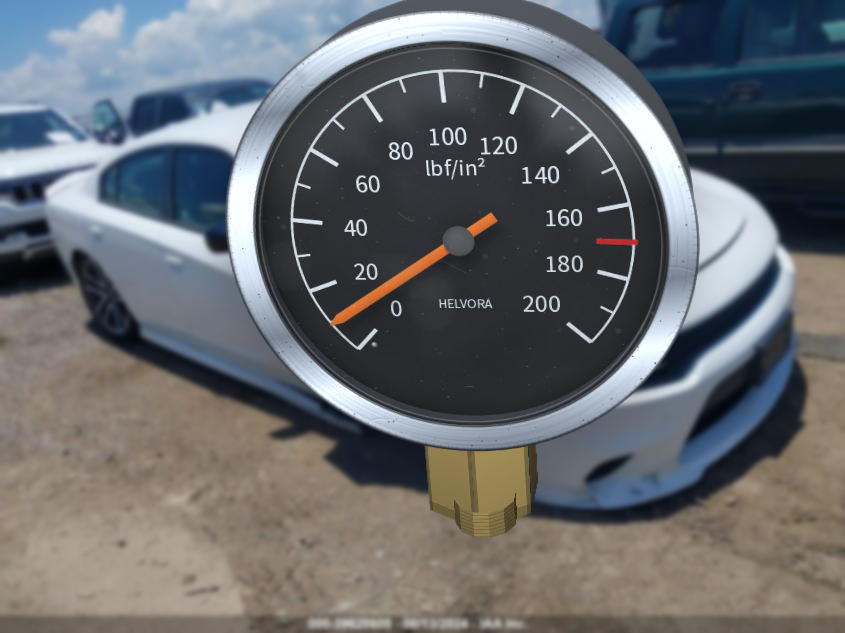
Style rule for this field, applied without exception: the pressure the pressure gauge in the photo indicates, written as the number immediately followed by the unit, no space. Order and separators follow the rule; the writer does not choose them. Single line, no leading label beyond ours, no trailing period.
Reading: 10psi
